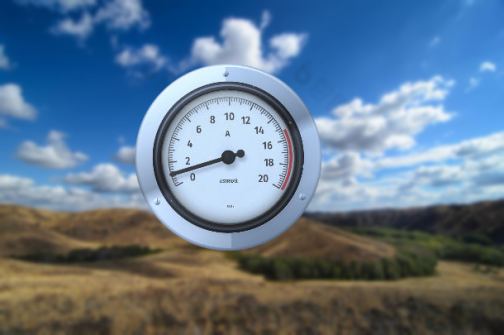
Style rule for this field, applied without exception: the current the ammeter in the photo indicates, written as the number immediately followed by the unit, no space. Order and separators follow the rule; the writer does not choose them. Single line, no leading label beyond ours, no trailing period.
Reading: 1A
